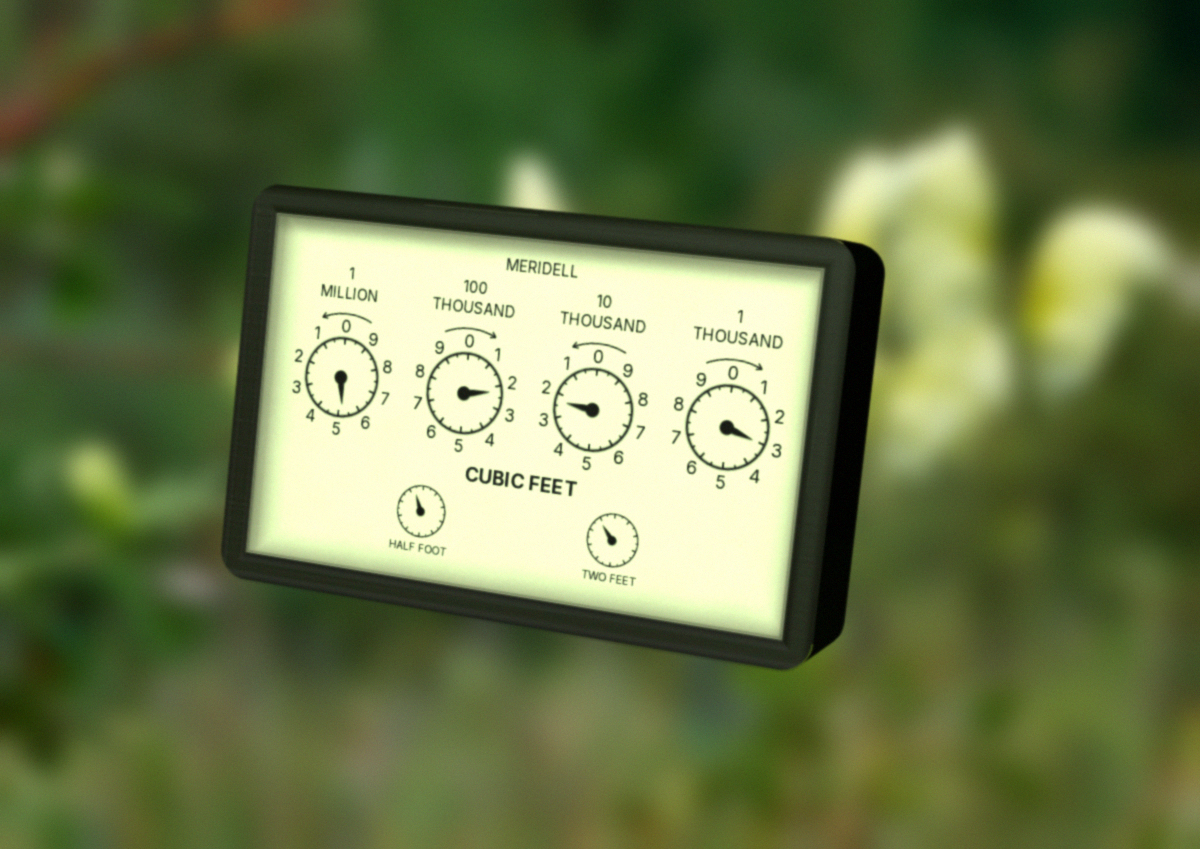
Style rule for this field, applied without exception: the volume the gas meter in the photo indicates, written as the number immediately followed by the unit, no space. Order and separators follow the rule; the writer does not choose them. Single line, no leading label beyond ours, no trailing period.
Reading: 522300ft³
